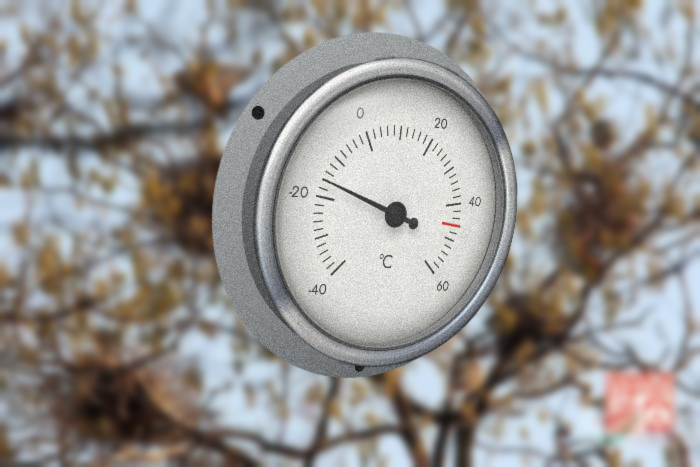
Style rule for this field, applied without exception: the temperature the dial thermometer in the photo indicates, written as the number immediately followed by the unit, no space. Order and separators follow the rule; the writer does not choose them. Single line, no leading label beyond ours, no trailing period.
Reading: -16°C
